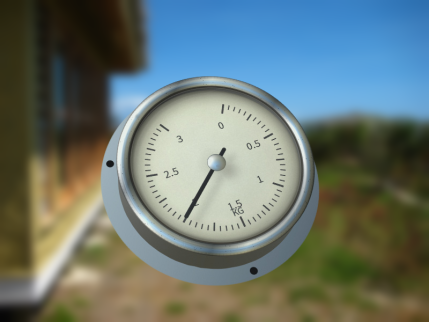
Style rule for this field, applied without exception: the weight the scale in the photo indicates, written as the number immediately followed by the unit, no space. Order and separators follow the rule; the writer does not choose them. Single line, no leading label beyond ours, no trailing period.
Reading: 2kg
